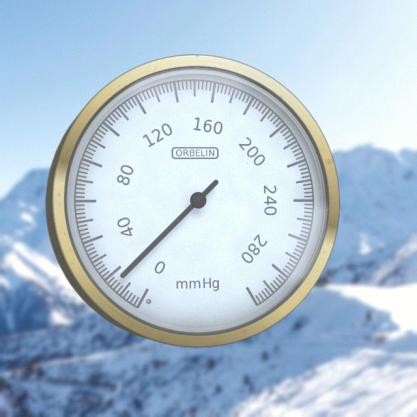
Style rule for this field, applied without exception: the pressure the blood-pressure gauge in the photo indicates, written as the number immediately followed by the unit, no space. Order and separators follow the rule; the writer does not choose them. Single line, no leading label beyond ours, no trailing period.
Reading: 16mmHg
